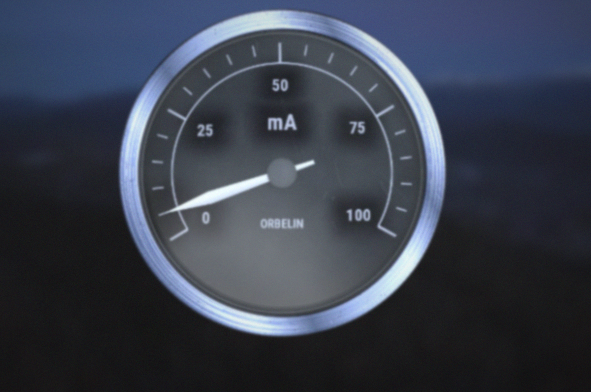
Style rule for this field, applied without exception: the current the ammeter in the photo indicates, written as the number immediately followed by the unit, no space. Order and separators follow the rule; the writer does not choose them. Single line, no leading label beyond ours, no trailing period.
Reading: 5mA
